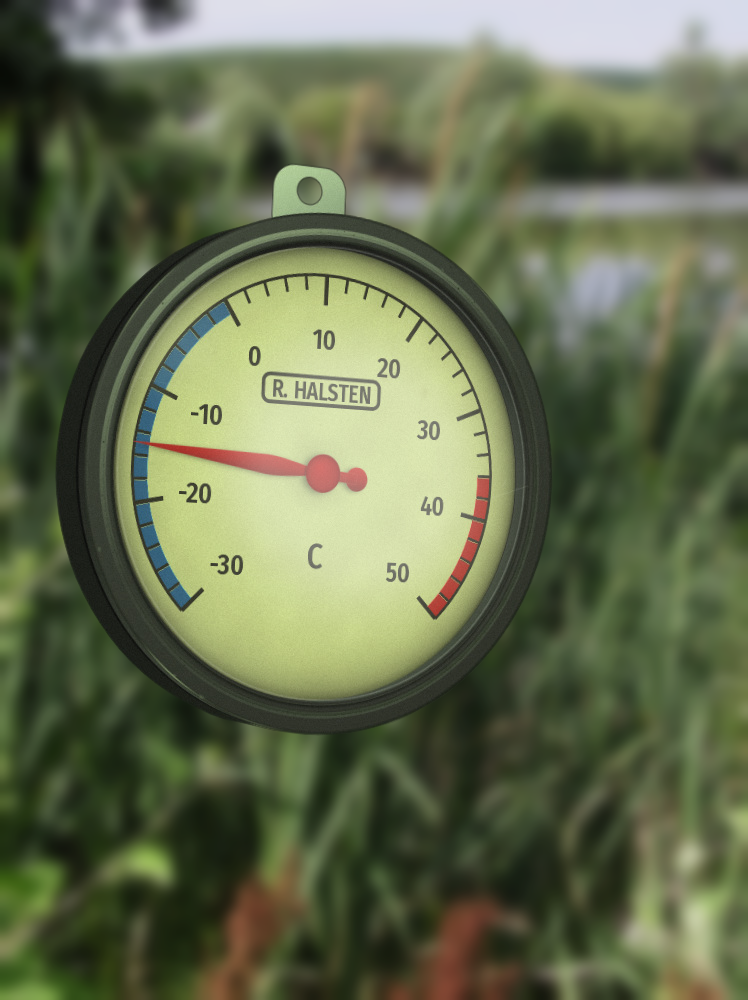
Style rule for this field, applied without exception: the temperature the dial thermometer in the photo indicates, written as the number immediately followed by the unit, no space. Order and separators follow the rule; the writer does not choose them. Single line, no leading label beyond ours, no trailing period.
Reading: -15°C
